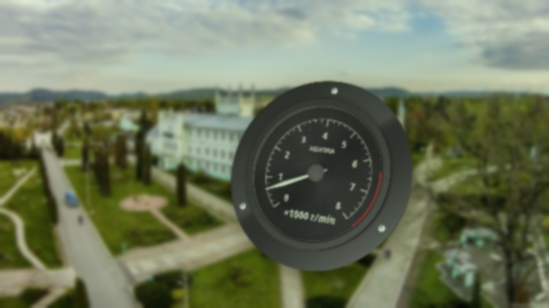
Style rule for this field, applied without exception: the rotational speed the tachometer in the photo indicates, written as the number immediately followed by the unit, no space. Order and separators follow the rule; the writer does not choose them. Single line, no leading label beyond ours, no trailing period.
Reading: 600rpm
